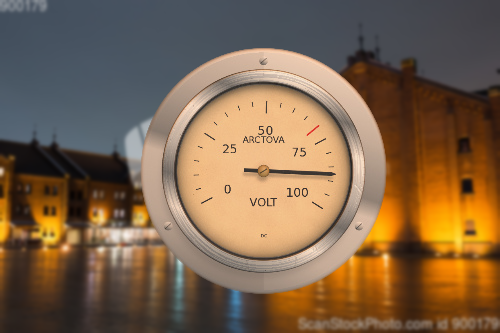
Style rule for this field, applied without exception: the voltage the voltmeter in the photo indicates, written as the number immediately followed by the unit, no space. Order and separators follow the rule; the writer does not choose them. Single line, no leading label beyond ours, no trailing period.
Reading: 87.5V
